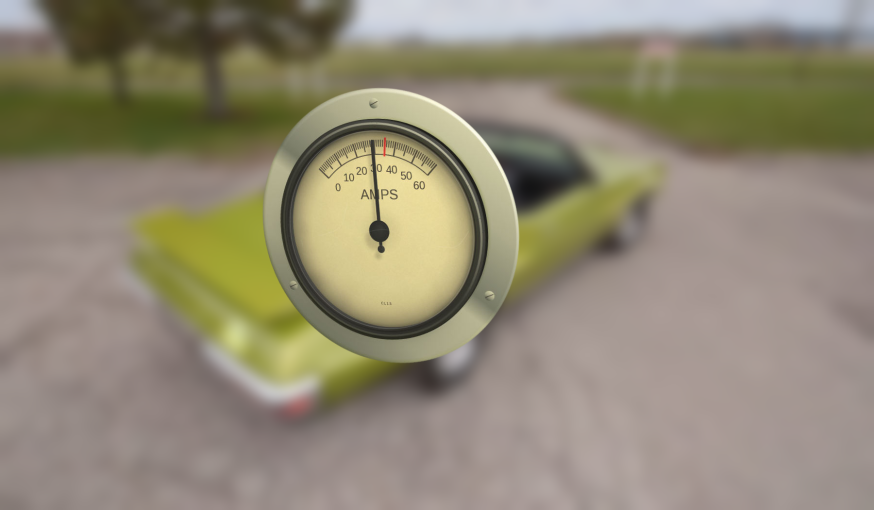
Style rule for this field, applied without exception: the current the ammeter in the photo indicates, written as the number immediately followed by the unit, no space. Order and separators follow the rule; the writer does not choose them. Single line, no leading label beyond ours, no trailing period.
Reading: 30A
